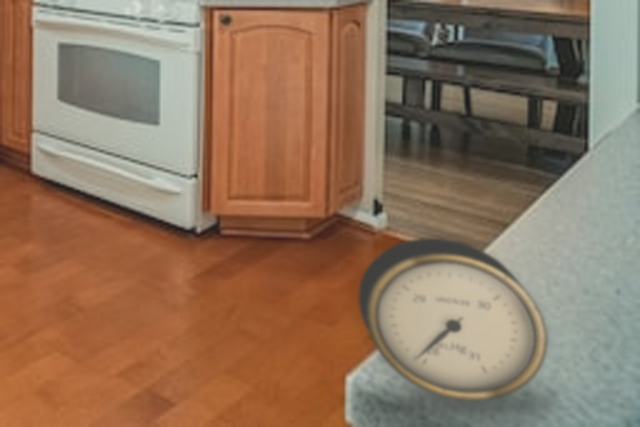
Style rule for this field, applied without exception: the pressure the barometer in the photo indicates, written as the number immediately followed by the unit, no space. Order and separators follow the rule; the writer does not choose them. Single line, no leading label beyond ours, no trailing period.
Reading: 28.1inHg
